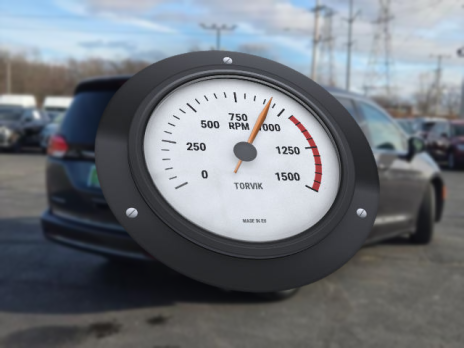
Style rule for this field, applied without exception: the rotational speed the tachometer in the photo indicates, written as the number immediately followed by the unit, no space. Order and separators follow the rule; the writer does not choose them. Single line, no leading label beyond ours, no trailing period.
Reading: 925rpm
